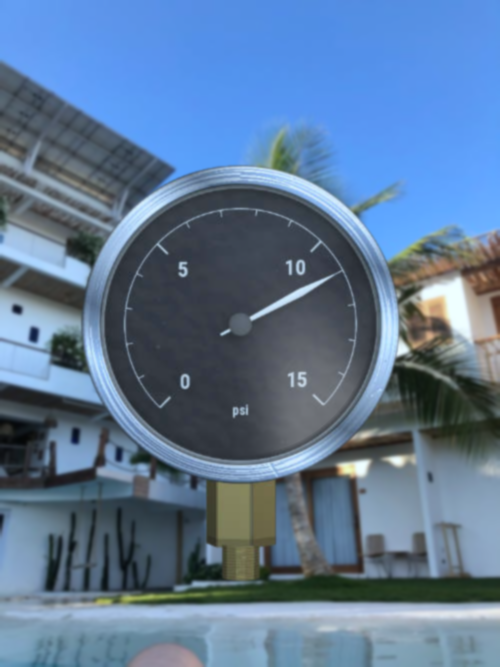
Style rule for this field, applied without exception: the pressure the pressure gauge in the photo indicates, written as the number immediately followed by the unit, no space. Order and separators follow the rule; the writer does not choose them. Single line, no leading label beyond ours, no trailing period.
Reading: 11psi
